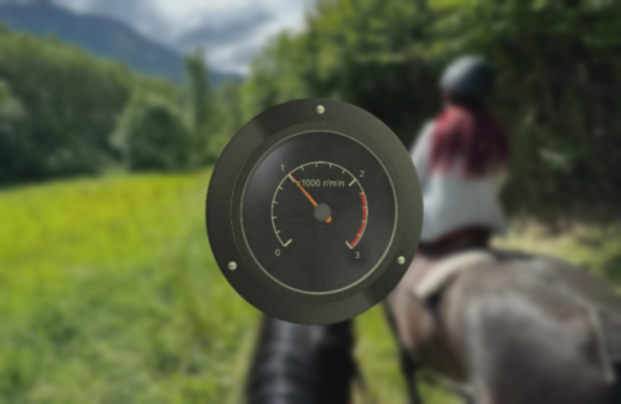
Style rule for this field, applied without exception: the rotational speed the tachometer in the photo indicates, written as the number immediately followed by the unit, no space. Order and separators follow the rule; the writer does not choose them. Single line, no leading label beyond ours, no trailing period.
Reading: 1000rpm
